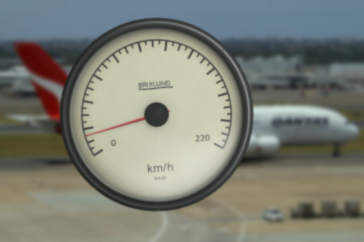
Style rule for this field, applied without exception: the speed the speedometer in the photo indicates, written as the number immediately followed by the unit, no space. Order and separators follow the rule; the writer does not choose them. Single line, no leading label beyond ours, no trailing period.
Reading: 15km/h
